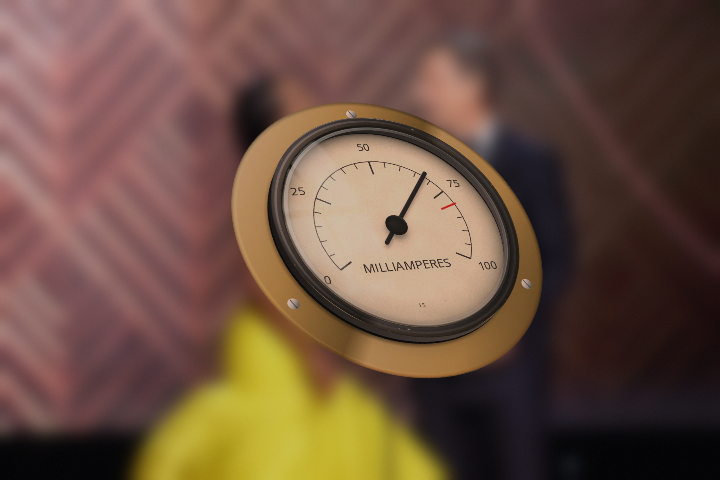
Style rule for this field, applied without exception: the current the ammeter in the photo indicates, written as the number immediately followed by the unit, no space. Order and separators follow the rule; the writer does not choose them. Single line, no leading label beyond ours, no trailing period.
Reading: 67.5mA
